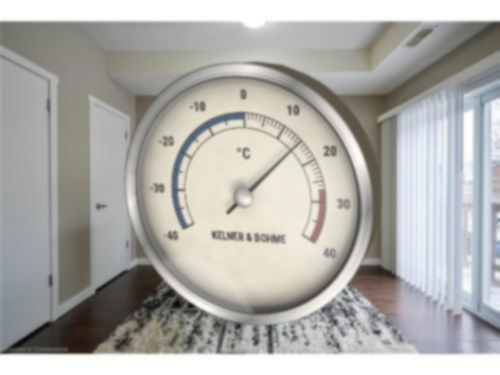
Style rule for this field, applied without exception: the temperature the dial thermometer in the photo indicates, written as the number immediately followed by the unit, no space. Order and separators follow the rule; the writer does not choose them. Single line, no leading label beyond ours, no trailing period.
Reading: 15°C
